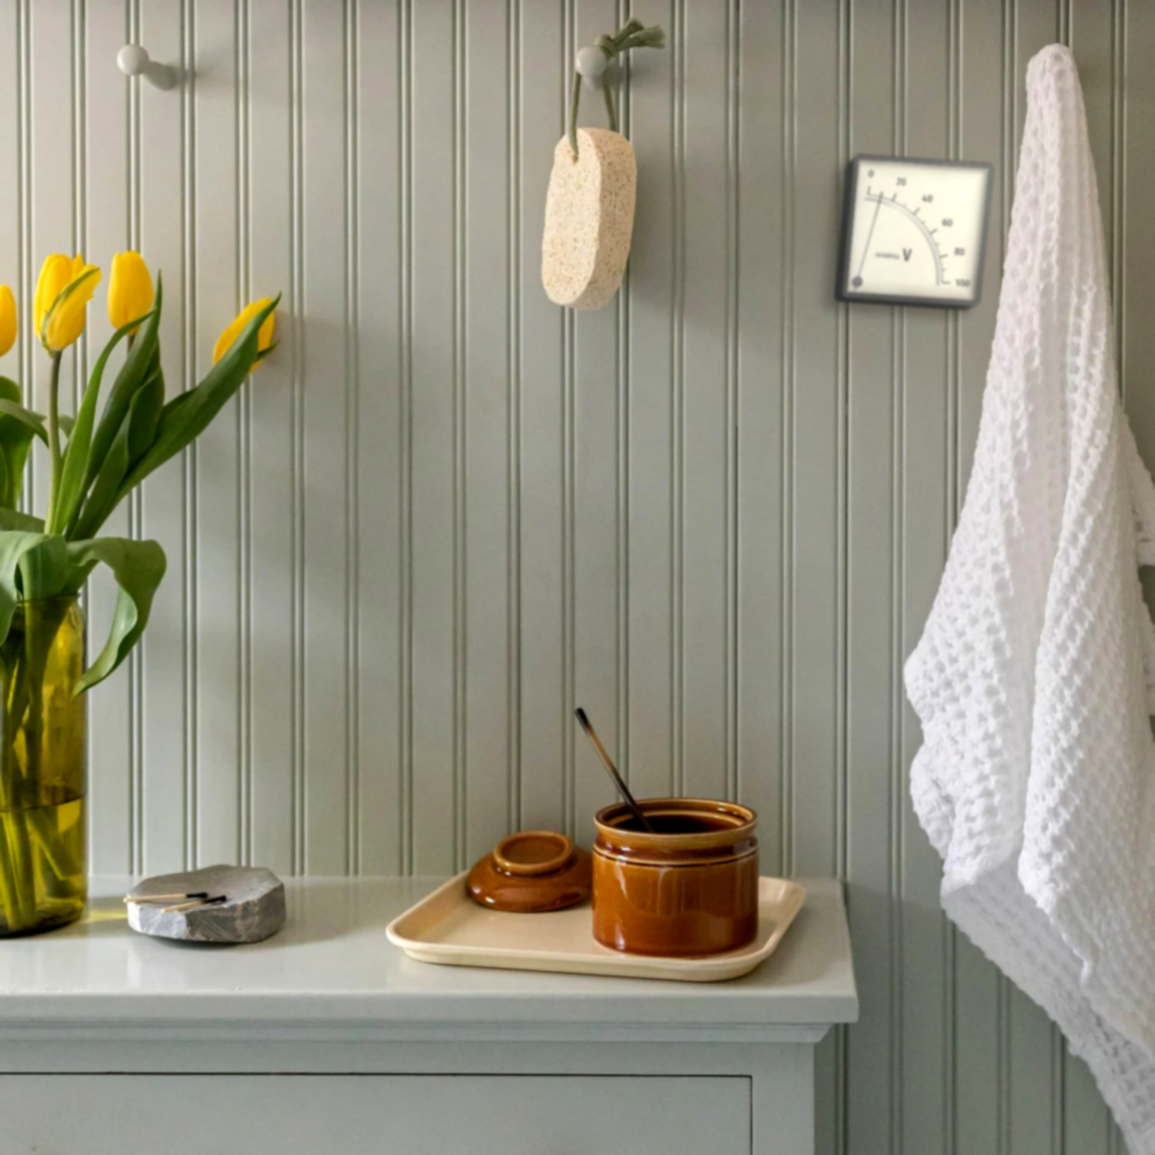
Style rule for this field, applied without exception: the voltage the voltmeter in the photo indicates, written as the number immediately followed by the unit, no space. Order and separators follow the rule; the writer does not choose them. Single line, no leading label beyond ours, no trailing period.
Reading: 10V
